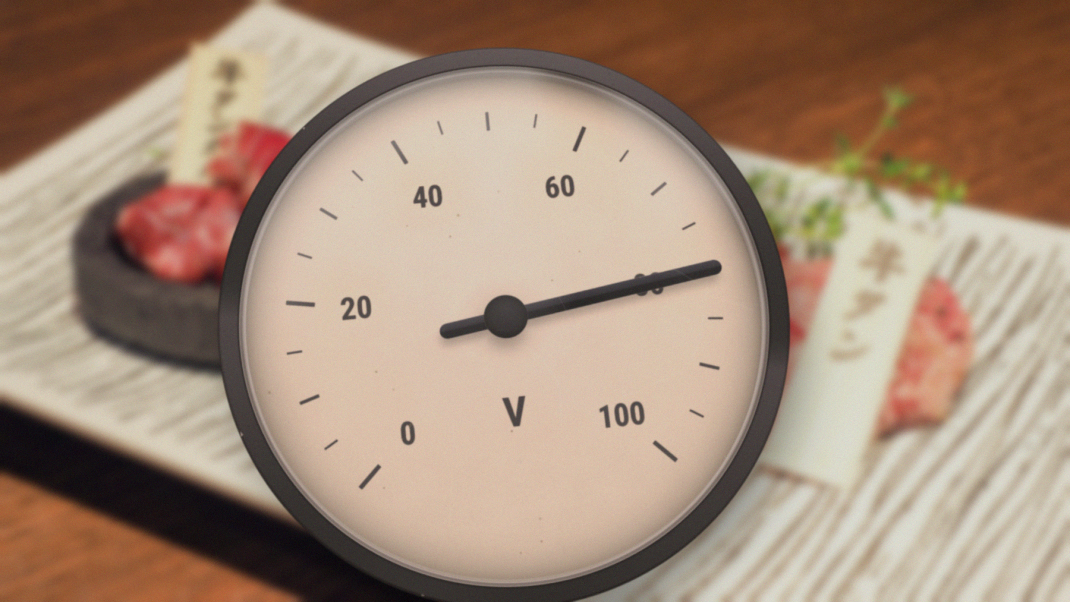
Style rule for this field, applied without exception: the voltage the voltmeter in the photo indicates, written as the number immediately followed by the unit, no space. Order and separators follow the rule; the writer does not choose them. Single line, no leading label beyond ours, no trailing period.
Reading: 80V
